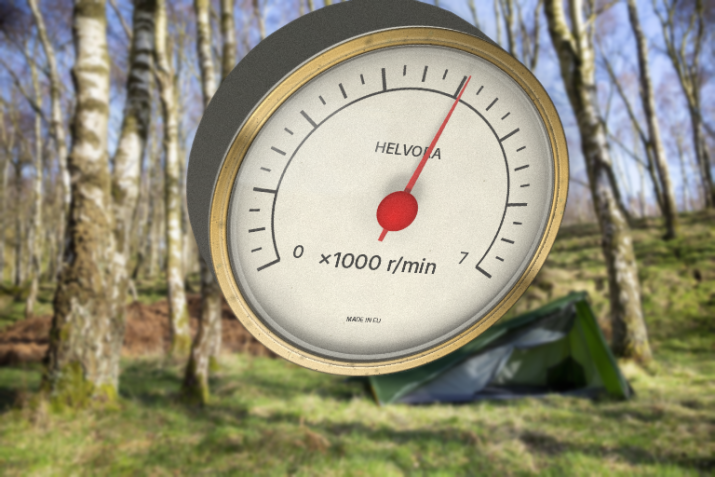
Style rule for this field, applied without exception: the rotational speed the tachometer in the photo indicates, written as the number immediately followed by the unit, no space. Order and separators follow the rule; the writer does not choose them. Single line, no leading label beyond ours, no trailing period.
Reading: 4000rpm
